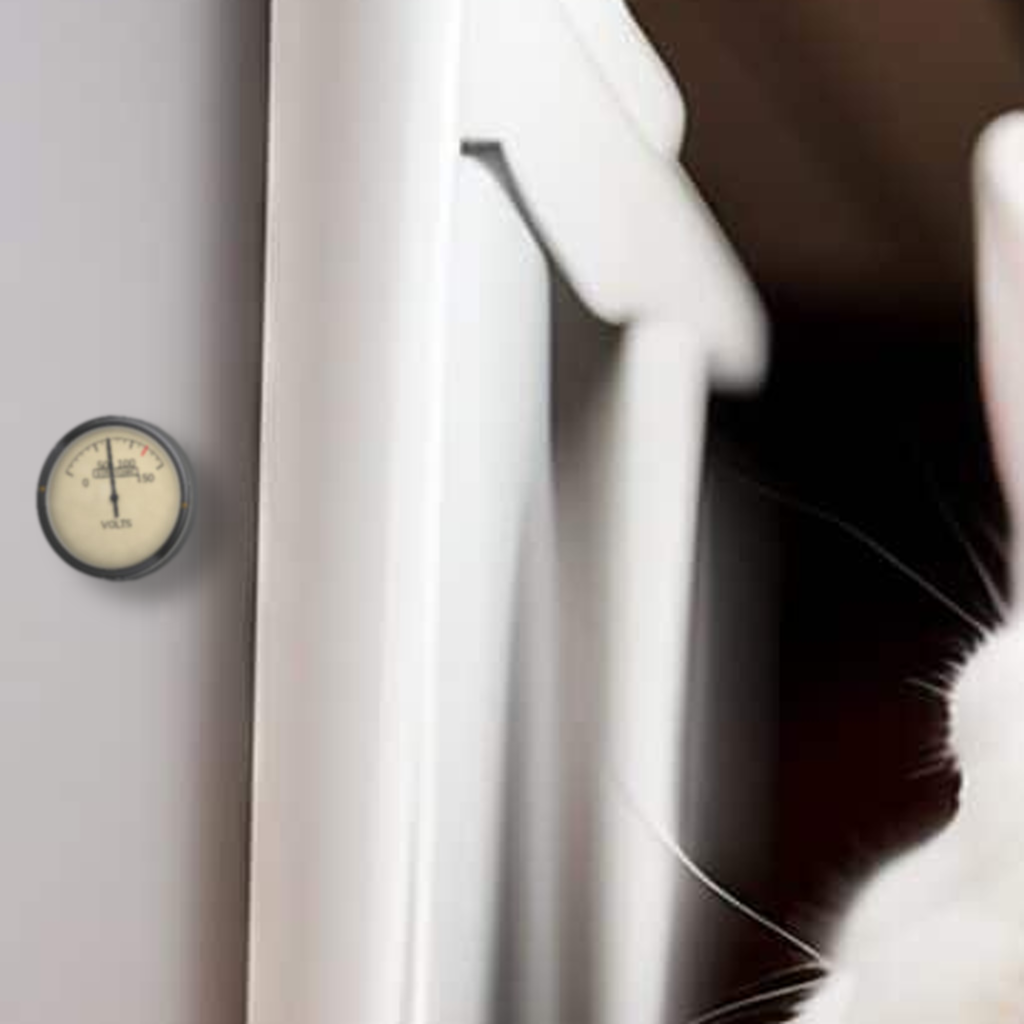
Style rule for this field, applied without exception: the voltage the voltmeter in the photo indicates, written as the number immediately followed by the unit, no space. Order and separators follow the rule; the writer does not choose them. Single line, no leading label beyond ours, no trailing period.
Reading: 70V
